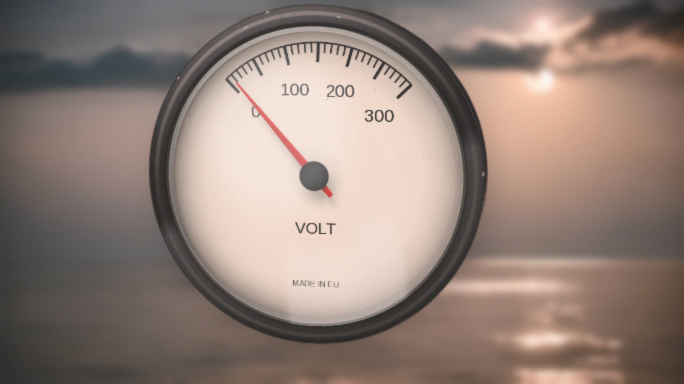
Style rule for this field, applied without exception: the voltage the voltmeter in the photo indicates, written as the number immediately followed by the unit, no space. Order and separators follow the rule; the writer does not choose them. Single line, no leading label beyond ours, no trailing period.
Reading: 10V
